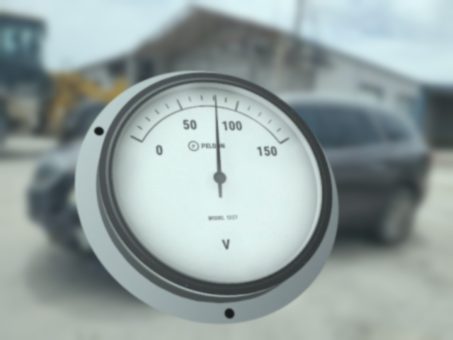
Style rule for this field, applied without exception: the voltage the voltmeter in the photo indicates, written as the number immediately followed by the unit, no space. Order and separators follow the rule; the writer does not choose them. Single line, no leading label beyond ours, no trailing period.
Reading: 80V
